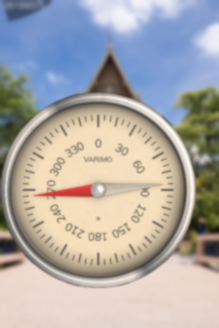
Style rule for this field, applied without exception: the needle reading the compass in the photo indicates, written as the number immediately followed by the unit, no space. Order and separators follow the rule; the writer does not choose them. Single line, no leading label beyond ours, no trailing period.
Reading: 265°
